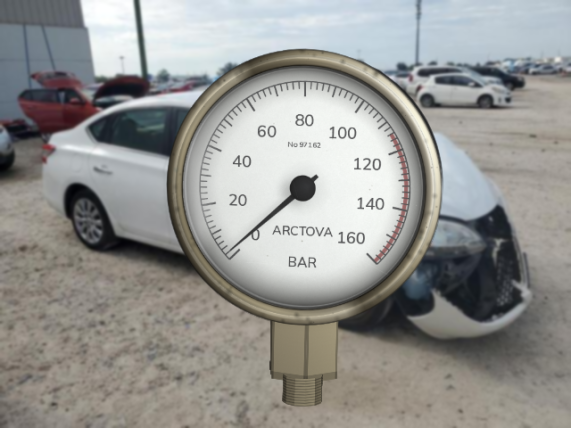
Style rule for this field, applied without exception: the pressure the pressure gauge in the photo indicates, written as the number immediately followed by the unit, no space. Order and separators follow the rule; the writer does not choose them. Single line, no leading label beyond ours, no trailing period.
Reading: 2bar
